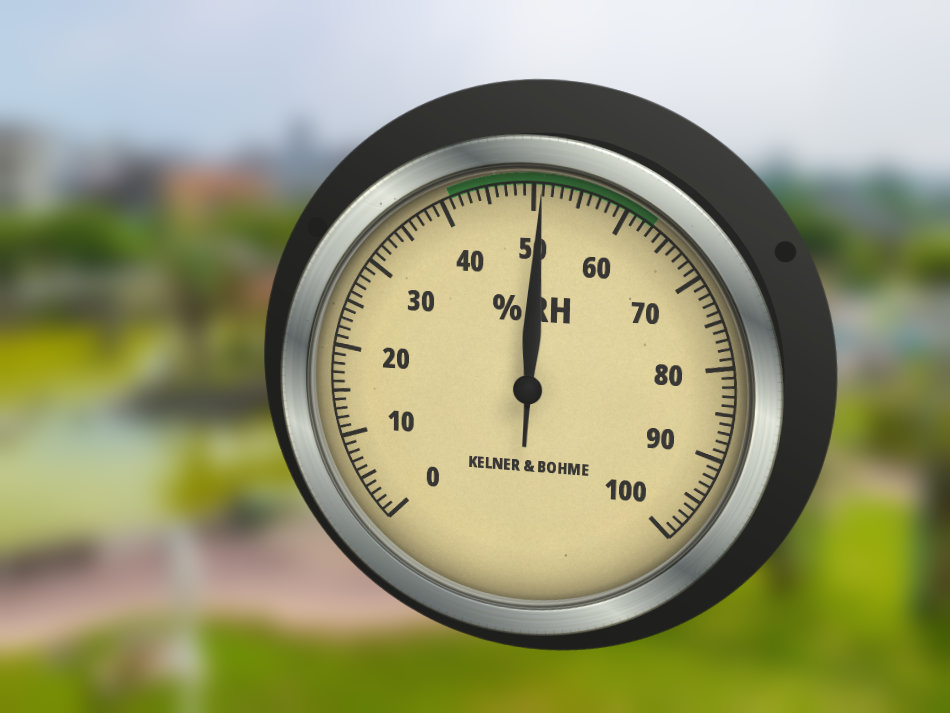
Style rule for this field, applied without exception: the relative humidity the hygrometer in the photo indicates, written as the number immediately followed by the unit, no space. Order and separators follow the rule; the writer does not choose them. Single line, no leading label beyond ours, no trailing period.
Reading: 51%
